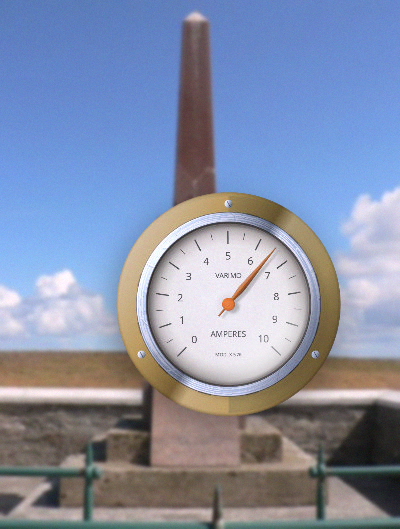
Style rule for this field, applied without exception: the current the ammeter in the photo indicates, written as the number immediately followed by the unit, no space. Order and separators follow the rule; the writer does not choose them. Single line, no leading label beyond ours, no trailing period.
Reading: 6.5A
